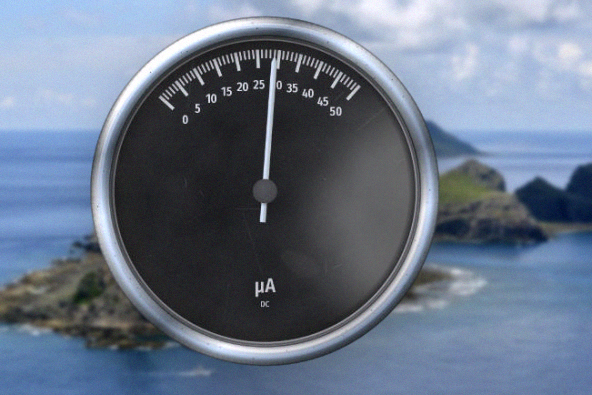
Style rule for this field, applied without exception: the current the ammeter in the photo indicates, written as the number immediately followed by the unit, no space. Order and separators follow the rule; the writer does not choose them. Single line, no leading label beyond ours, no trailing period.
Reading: 29µA
